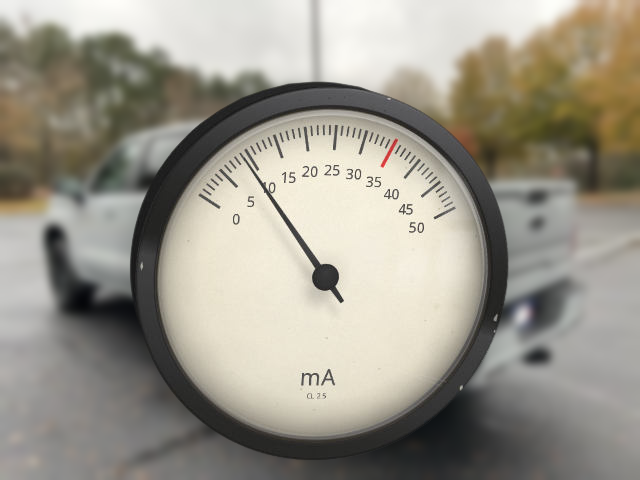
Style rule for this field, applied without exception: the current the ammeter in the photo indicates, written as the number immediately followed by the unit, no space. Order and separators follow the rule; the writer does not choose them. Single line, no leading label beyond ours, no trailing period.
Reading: 9mA
